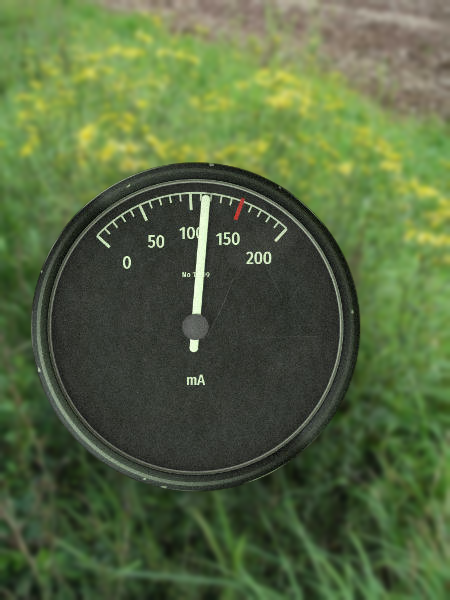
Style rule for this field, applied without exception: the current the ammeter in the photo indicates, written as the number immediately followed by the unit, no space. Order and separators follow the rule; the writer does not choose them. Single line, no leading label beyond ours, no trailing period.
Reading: 115mA
